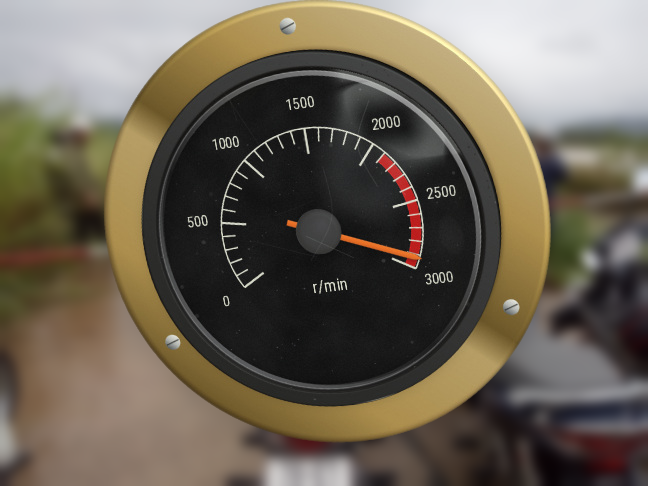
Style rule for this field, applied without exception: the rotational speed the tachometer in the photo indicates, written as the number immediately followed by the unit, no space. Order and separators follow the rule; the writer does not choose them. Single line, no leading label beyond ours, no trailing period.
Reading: 2900rpm
